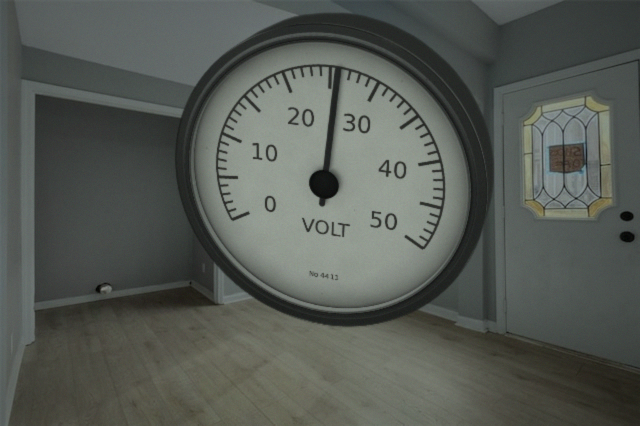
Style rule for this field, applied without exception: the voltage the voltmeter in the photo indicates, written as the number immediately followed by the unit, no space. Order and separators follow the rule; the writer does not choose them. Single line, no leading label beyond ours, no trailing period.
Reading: 26V
